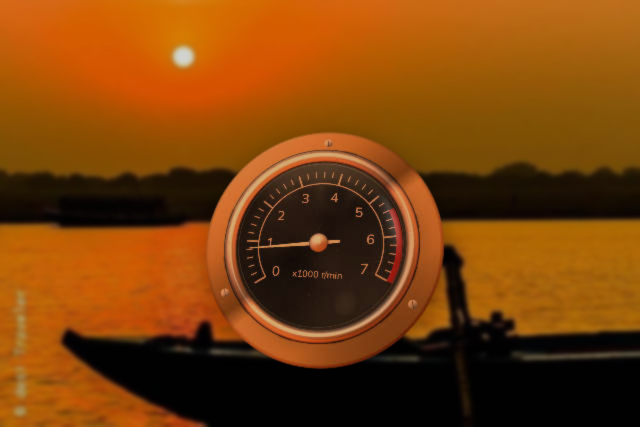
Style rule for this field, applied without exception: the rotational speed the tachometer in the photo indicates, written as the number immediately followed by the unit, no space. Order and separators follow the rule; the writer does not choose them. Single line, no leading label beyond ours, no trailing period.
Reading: 800rpm
